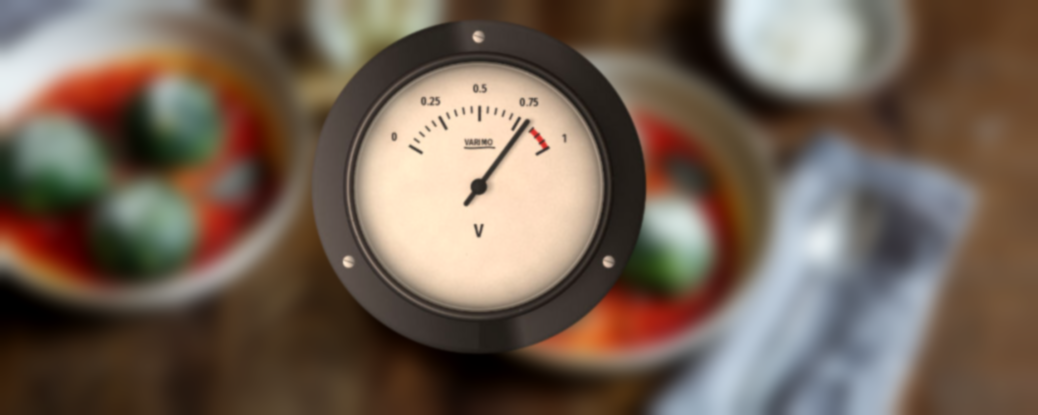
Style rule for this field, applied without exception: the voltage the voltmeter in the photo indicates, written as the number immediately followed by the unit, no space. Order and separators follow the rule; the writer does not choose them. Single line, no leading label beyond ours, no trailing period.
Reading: 0.8V
